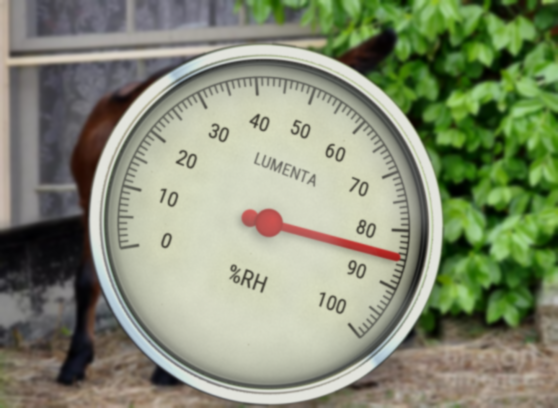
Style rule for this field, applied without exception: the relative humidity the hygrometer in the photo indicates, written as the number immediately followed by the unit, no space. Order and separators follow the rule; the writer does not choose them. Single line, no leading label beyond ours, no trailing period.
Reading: 85%
